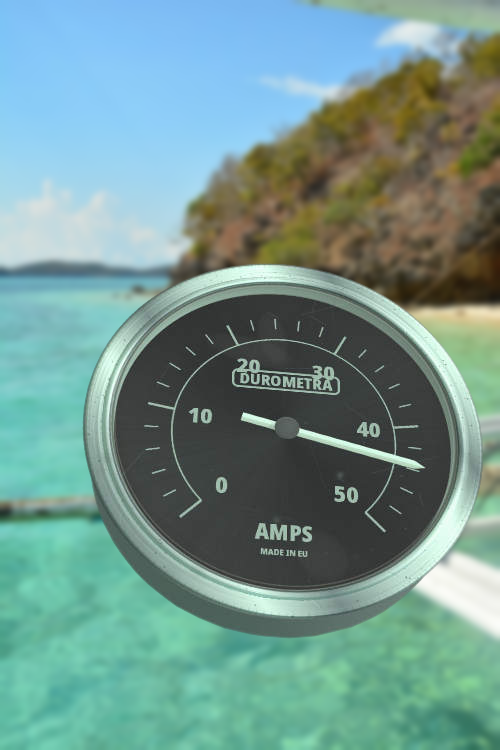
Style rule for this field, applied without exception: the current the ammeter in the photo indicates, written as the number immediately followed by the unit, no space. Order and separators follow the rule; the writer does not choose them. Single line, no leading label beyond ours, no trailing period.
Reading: 44A
